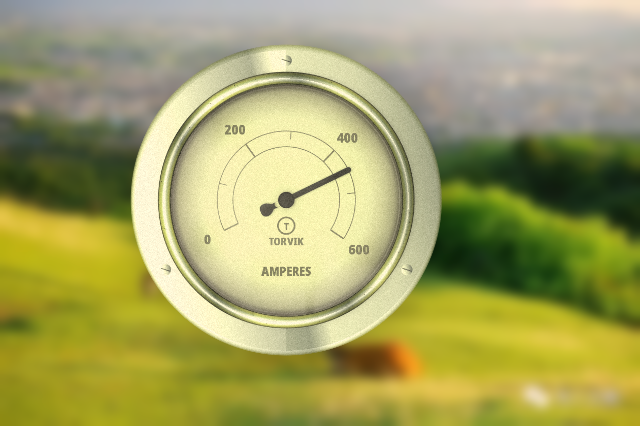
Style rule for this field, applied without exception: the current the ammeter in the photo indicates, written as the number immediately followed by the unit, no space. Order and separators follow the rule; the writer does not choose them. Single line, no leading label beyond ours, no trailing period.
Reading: 450A
